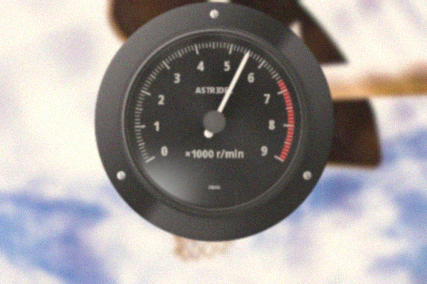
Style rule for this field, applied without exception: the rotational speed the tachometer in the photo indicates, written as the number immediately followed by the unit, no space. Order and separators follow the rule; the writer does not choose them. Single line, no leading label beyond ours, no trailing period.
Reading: 5500rpm
